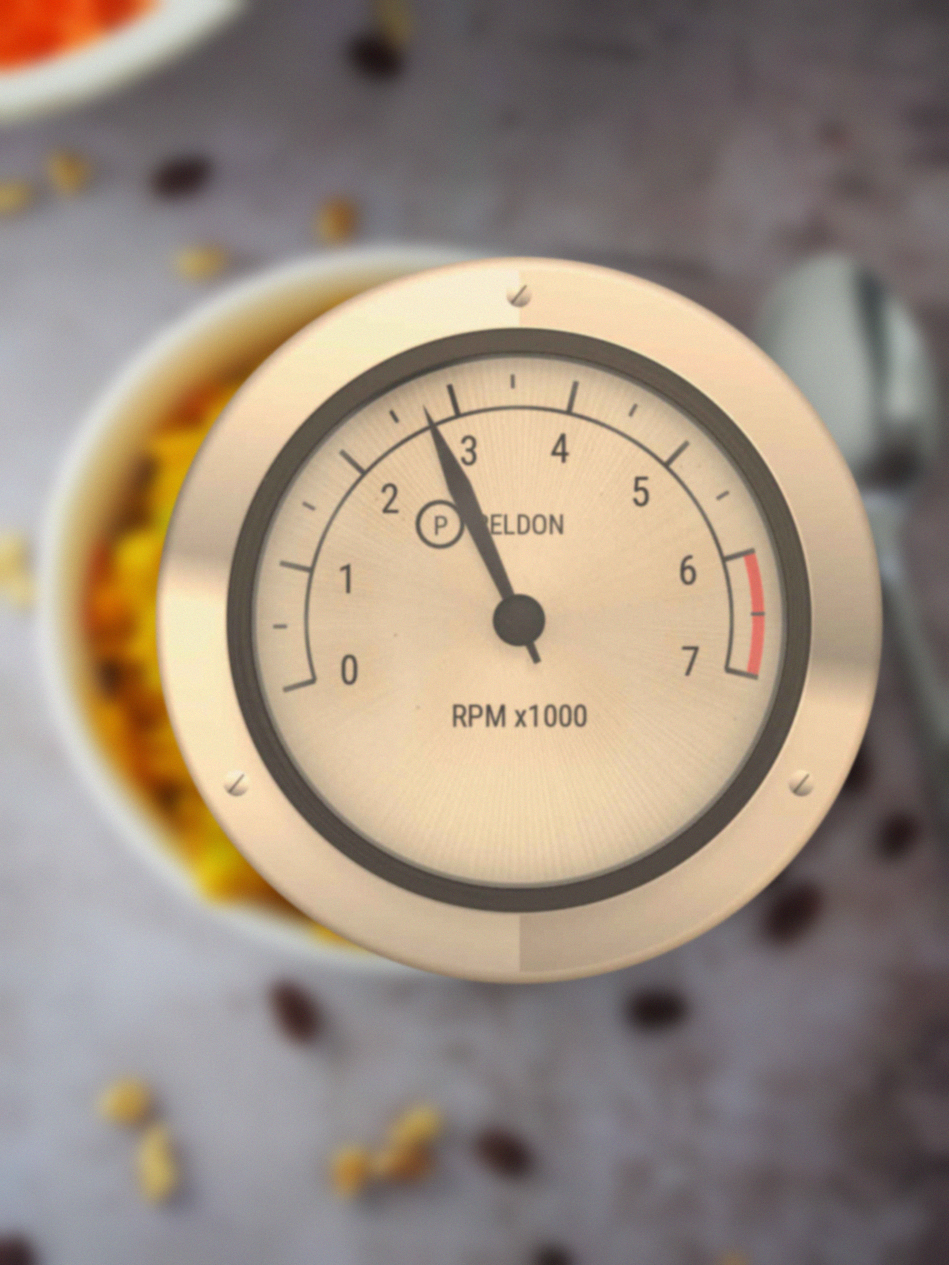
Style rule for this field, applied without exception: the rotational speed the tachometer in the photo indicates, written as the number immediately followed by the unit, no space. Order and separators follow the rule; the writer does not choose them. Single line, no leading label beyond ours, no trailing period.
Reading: 2750rpm
